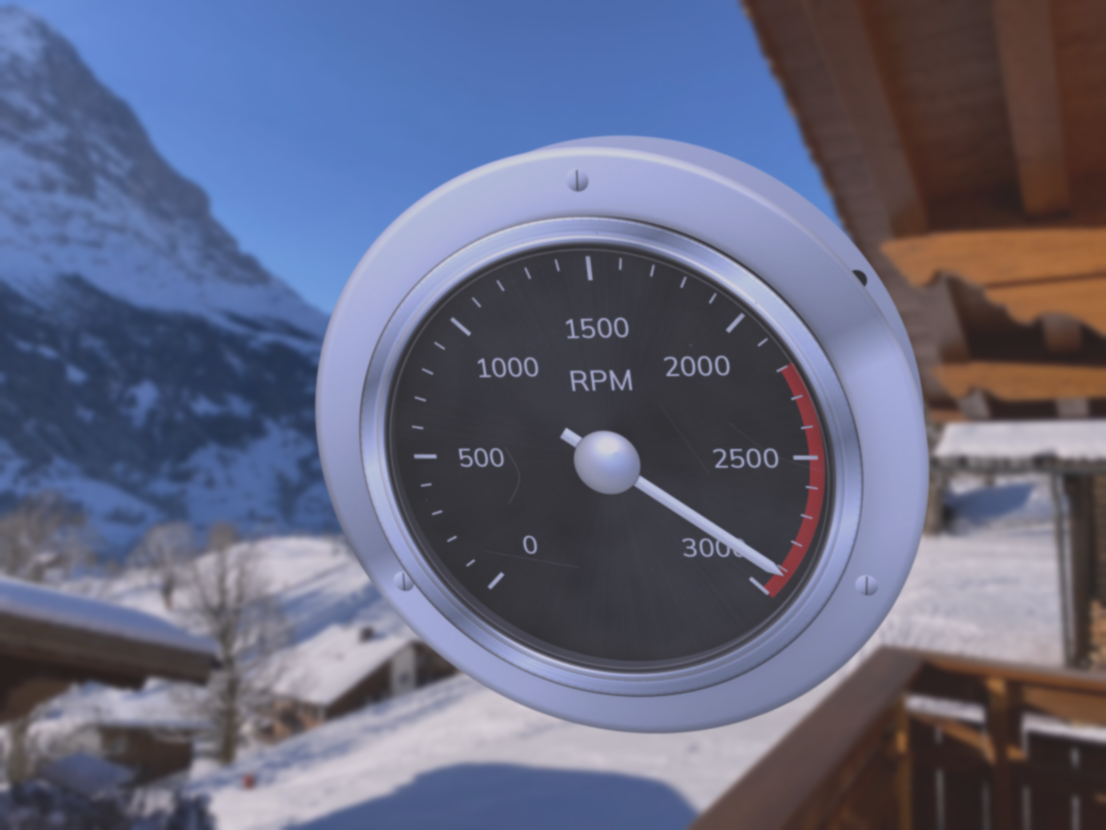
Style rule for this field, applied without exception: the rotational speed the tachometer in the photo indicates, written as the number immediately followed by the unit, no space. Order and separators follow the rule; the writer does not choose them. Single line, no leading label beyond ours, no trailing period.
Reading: 2900rpm
